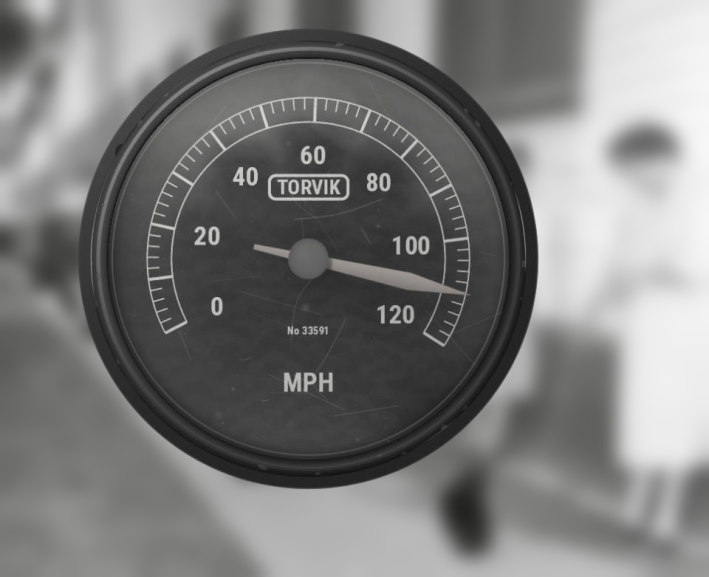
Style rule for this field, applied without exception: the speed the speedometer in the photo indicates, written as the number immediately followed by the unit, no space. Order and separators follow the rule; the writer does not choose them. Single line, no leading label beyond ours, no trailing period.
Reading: 110mph
